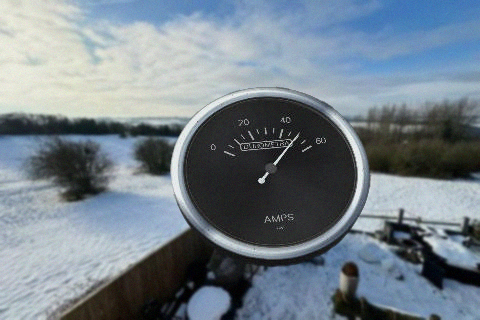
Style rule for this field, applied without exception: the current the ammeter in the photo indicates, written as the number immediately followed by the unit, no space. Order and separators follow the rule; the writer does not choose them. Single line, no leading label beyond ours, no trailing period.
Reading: 50A
